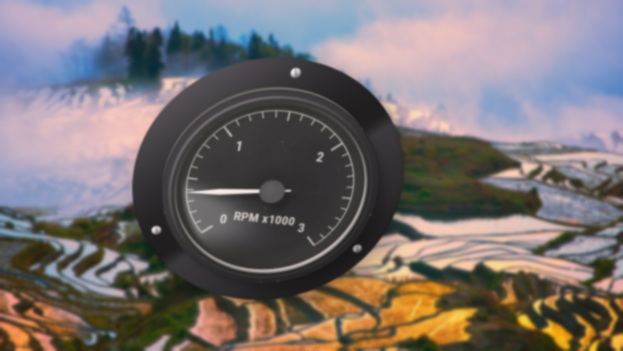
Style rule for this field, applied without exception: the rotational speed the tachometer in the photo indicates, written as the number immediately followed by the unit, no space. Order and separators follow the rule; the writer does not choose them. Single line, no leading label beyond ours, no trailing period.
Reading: 400rpm
